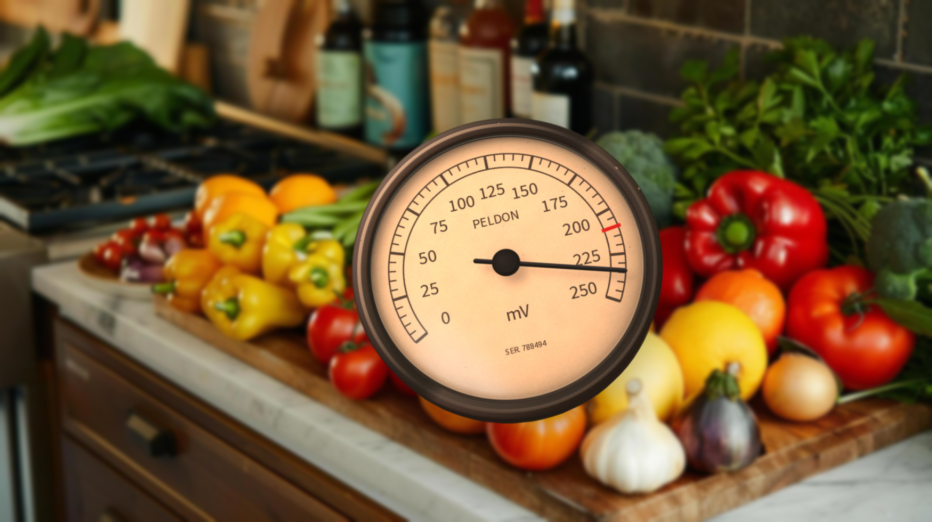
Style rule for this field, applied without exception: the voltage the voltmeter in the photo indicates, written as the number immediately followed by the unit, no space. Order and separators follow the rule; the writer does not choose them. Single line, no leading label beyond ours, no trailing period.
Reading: 235mV
